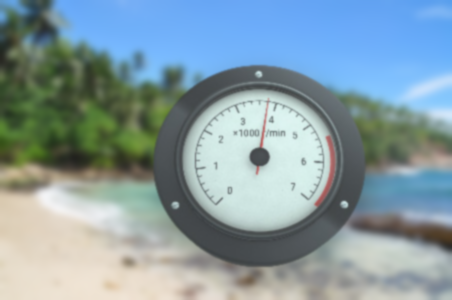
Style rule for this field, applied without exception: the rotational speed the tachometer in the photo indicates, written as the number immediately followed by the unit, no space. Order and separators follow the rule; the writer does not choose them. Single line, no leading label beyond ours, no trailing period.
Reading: 3800rpm
